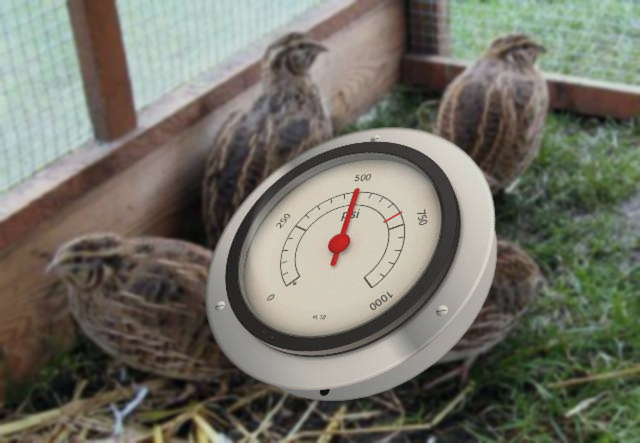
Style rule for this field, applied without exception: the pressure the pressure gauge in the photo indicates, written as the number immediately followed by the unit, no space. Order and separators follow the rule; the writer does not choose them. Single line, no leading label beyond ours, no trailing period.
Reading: 500psi
